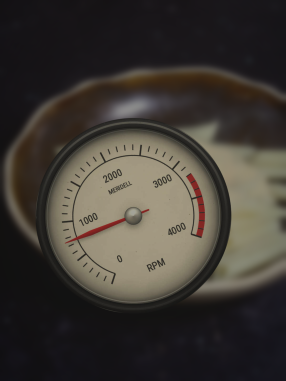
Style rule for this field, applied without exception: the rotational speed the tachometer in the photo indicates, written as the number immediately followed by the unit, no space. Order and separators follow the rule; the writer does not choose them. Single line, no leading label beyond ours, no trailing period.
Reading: 750rpm
